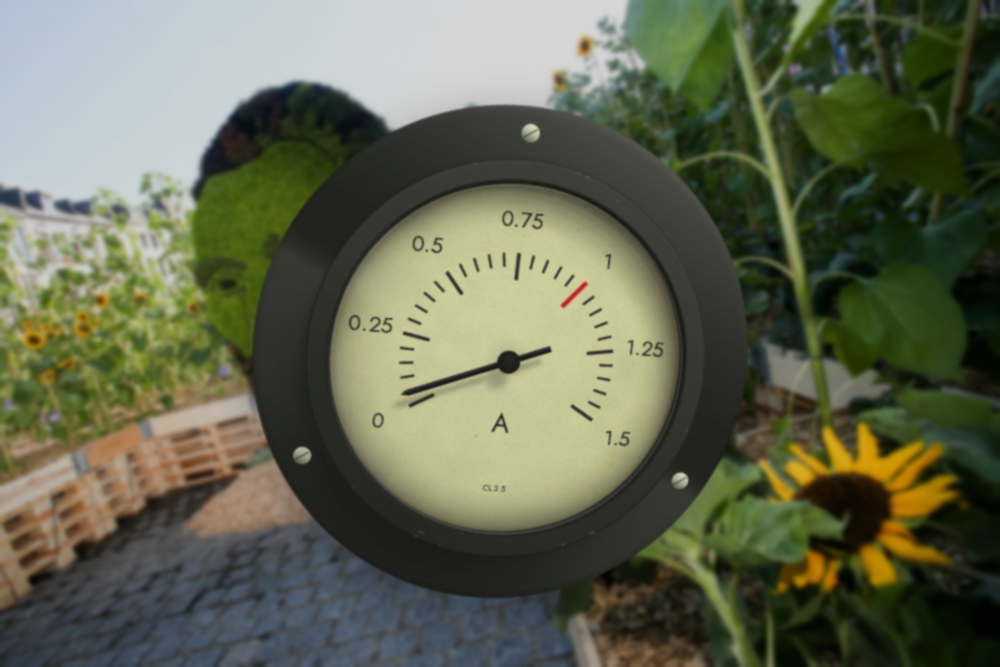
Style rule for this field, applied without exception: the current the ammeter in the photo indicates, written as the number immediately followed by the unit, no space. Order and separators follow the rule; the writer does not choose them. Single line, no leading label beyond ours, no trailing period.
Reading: 0.05A
